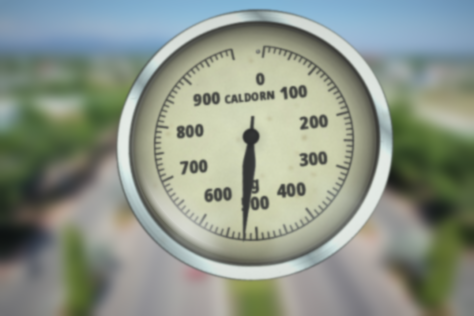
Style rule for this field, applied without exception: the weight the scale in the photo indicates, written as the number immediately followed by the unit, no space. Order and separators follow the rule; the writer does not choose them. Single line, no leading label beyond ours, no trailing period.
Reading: 520g
